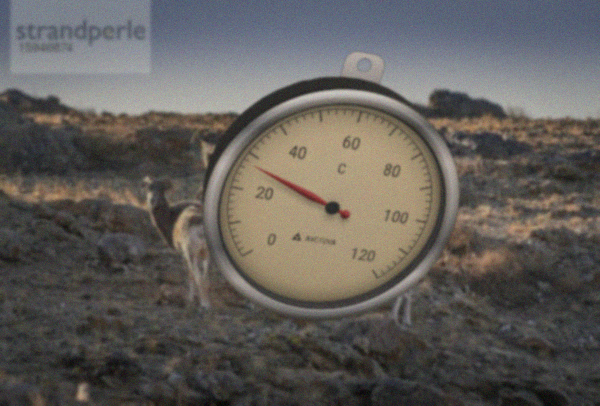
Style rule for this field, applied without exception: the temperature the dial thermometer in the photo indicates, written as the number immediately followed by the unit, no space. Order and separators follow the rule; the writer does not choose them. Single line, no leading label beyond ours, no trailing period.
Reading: 28°C
